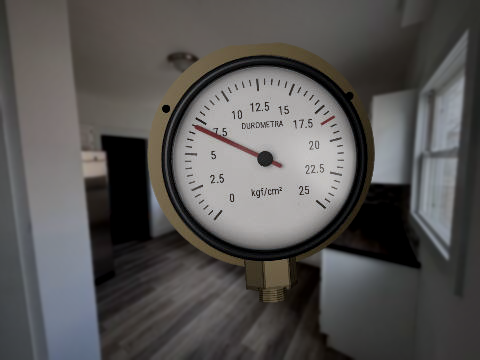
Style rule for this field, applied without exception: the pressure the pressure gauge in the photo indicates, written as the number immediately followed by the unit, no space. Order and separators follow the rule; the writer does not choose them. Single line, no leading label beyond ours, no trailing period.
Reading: 7kg/cm²
